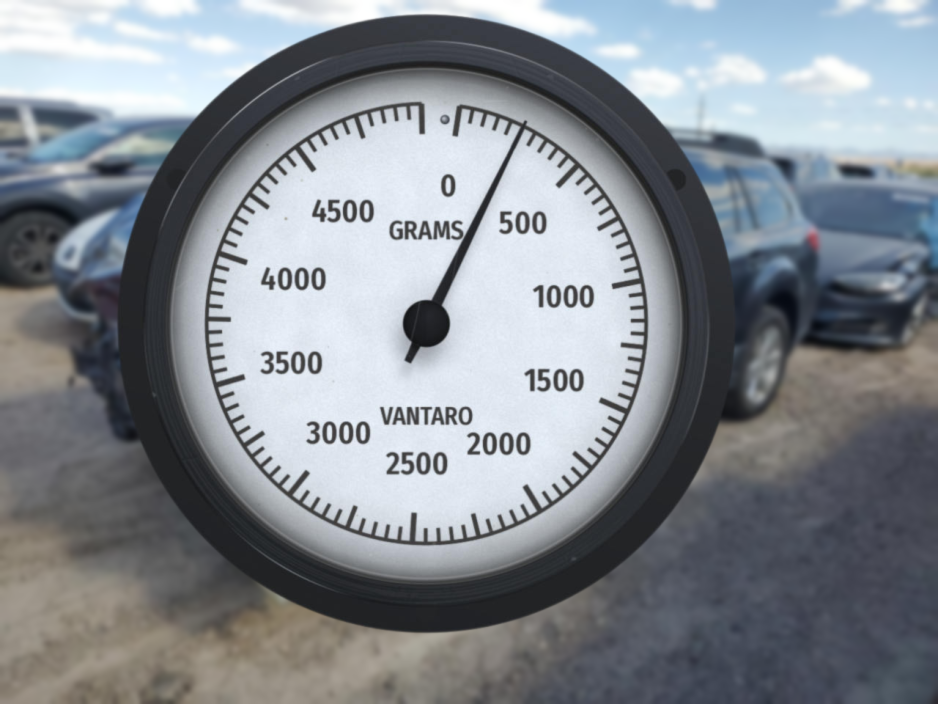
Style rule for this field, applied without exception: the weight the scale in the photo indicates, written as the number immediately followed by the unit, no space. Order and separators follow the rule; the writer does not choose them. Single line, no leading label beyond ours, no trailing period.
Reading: 250g
